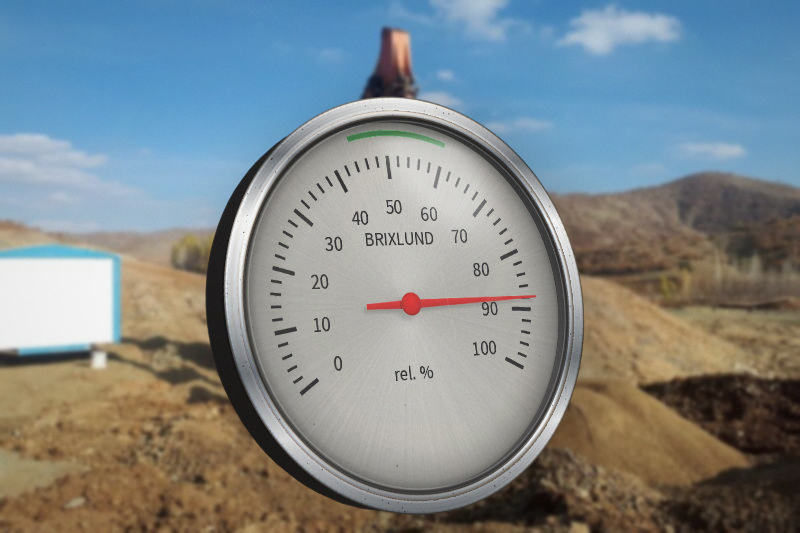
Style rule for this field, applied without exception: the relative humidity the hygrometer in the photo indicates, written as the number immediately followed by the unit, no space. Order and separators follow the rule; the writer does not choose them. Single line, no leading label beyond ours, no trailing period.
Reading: 88%
